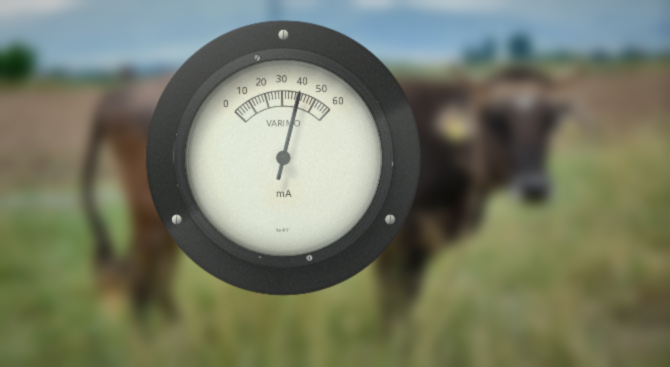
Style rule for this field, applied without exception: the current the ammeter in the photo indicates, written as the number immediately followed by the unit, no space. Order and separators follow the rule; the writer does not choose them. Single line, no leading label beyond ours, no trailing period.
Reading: 40mA
